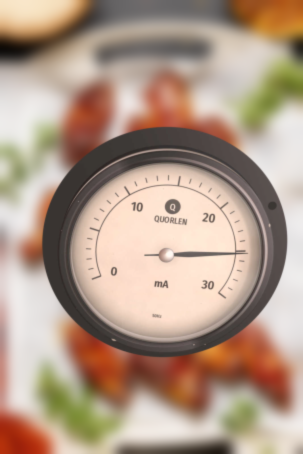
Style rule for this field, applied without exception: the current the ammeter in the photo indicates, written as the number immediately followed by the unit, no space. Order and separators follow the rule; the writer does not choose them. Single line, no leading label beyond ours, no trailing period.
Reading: 25mA
